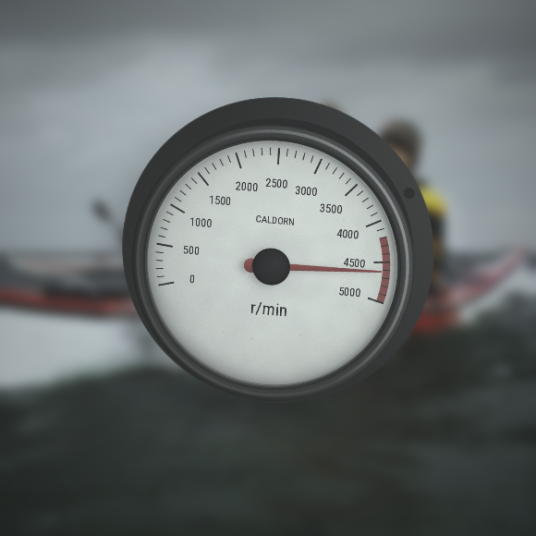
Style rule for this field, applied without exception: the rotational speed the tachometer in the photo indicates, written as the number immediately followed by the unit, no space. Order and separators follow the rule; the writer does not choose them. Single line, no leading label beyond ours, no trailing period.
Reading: 4600rpm
